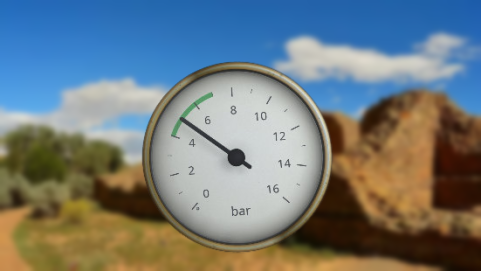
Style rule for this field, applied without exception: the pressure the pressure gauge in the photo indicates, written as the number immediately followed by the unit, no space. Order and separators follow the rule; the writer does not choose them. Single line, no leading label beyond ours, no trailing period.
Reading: 5bar
